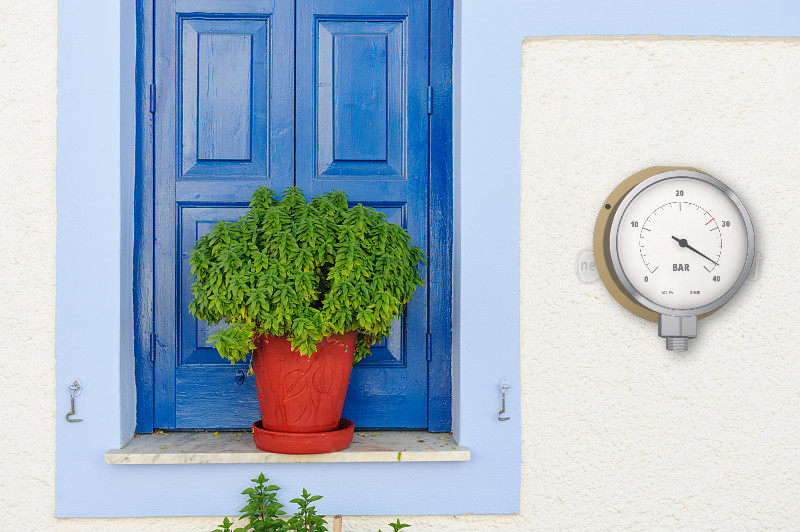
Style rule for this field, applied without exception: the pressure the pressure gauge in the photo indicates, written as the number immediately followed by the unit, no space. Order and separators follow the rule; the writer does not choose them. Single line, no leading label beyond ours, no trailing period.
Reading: 38bar
